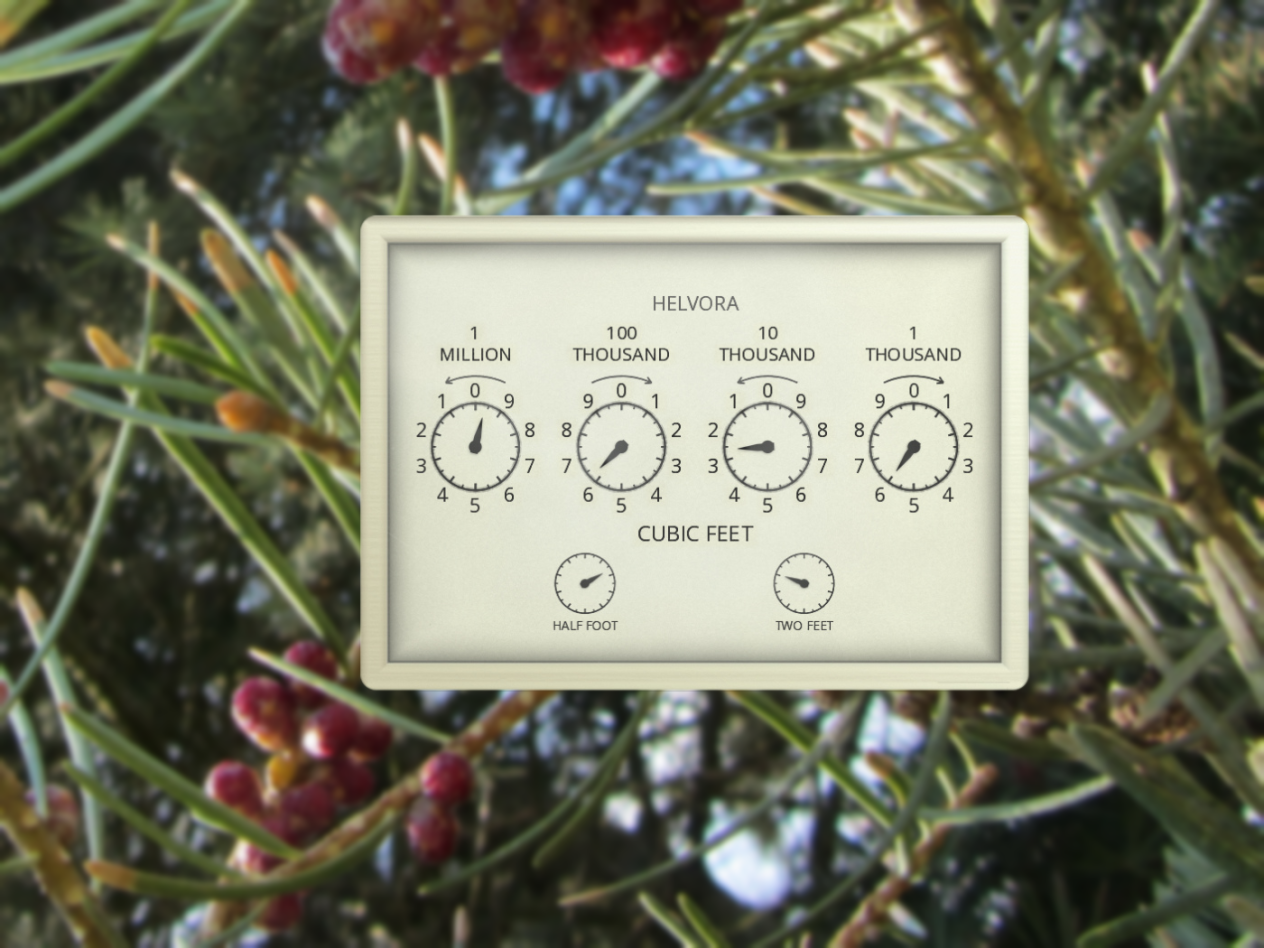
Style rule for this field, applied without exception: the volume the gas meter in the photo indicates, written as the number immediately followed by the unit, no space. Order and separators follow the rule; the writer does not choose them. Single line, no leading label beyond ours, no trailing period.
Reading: 962600ft³
